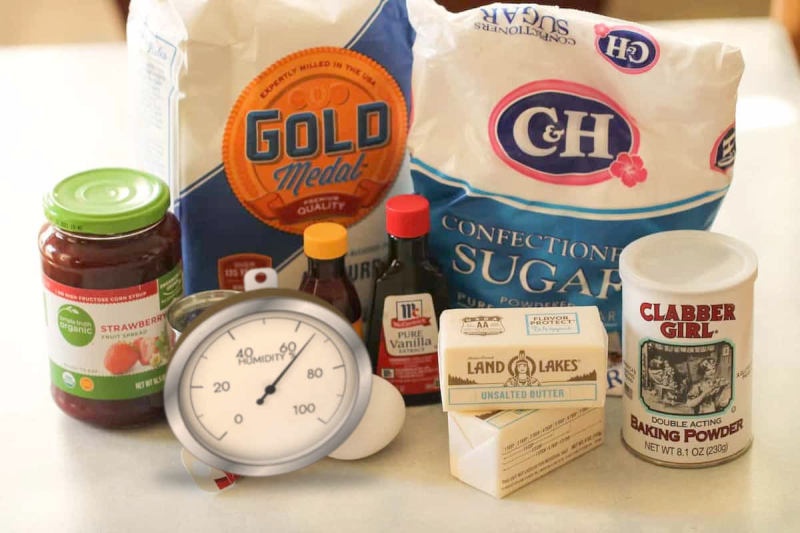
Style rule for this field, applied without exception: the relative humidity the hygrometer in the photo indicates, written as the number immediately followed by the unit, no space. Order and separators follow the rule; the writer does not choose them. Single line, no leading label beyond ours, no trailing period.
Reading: 65%
